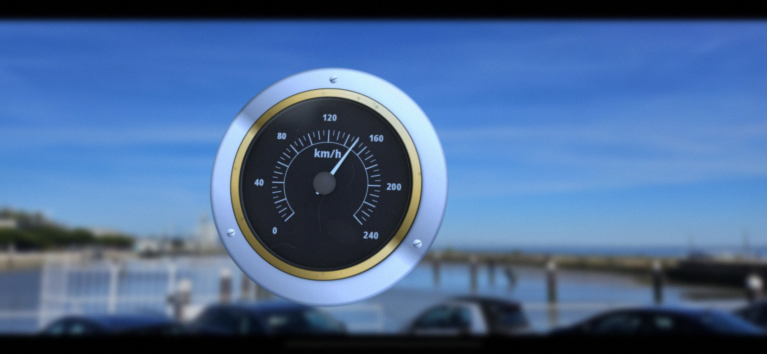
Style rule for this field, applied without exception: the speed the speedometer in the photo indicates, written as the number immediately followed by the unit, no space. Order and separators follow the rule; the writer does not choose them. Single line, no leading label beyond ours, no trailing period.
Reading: 150km/h
